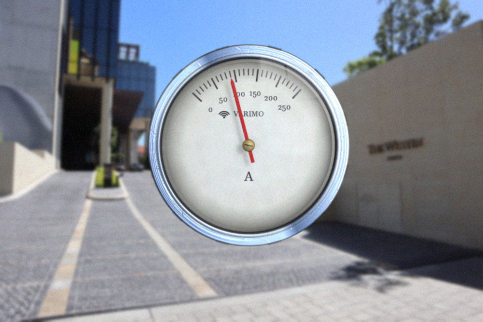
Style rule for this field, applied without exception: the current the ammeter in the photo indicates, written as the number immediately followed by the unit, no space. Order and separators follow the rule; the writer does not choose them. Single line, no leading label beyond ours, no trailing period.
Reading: 90A
